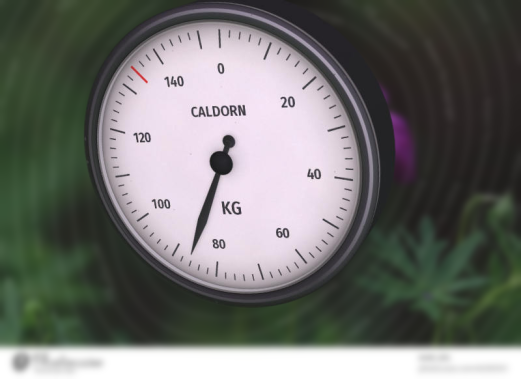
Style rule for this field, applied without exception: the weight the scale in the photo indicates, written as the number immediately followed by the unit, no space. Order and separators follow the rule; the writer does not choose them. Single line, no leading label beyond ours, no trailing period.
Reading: 86kg
